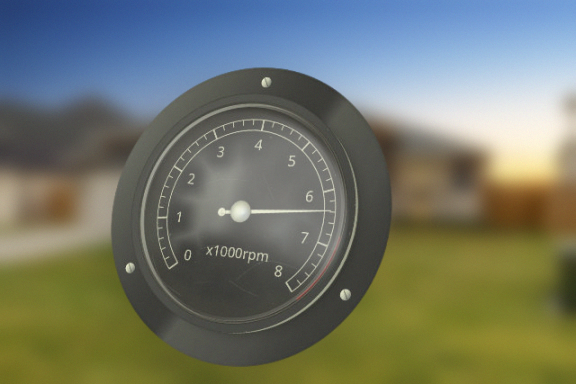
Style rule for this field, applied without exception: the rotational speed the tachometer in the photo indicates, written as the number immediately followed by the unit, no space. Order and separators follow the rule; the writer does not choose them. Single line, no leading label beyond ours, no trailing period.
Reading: 6400rpm
